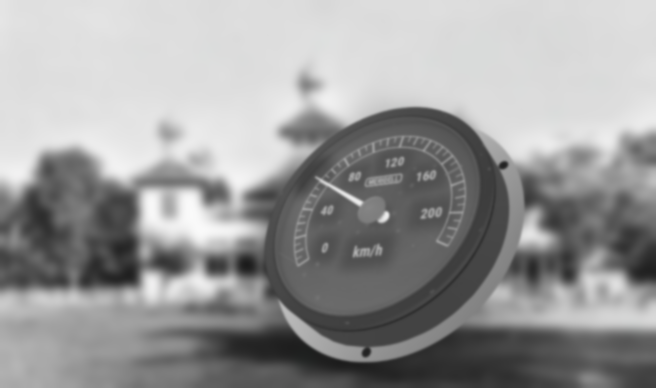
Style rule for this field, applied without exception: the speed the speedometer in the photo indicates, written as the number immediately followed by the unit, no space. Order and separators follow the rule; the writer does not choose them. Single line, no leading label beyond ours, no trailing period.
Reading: 60km/h
